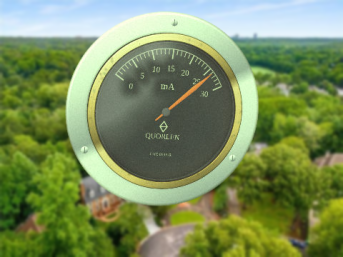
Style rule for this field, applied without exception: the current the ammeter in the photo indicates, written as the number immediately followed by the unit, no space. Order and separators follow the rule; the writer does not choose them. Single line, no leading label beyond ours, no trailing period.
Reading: 26mA
